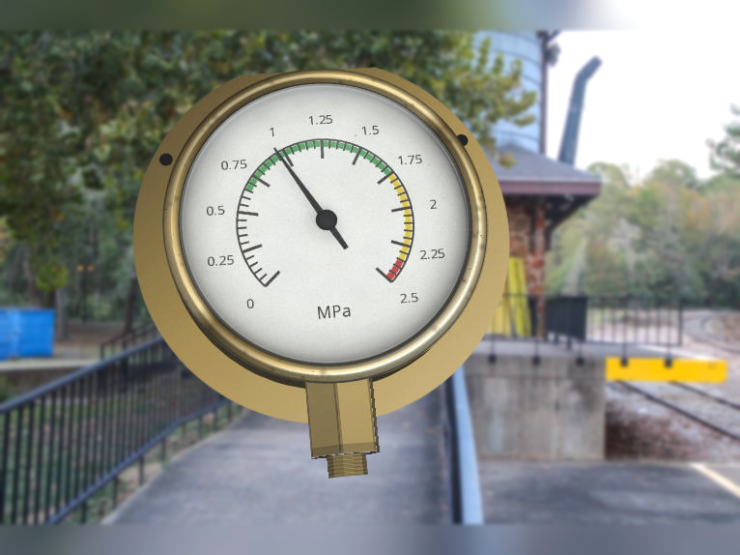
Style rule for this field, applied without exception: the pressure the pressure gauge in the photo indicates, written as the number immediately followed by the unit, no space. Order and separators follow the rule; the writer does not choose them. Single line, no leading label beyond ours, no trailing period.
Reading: 0.95MPa
